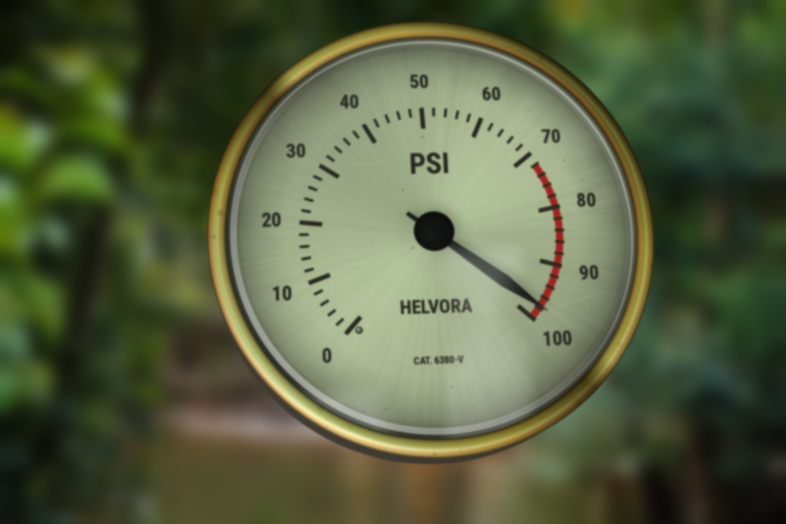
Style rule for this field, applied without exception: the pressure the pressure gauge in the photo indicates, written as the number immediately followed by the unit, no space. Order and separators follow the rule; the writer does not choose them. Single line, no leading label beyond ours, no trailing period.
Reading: 98psi
